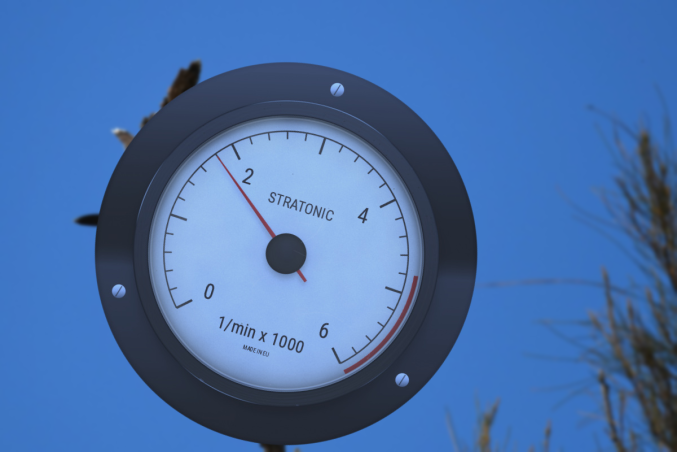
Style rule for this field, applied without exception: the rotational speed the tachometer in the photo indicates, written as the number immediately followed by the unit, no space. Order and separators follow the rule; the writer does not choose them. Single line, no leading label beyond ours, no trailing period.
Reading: 1800rpm
